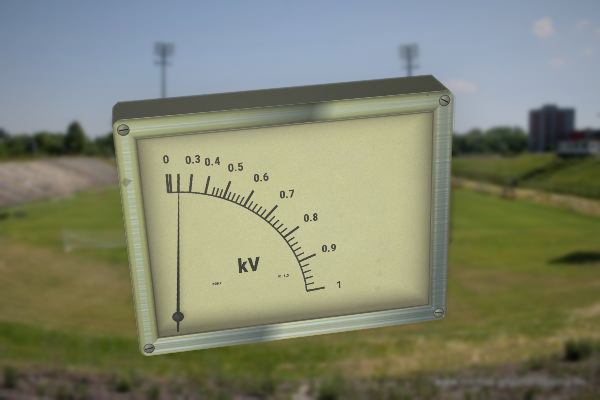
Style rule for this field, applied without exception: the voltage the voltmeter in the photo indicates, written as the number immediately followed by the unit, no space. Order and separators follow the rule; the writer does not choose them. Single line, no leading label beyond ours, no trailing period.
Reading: 0.2kV
